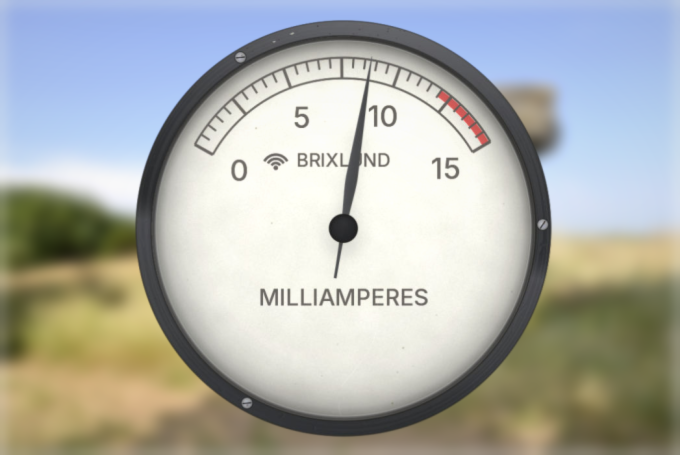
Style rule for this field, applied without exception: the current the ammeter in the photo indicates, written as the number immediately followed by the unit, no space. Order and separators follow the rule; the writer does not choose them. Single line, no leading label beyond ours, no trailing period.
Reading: 8.75mA
